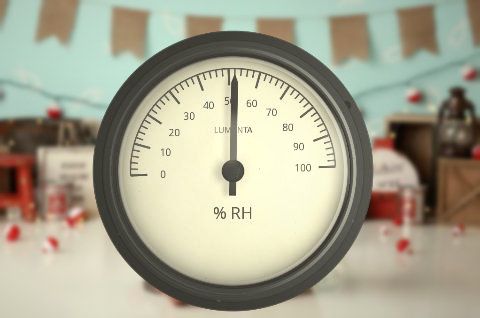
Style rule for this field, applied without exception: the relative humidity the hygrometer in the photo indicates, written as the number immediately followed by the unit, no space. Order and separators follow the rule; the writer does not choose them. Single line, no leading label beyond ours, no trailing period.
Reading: 52%
